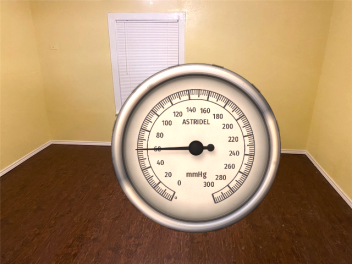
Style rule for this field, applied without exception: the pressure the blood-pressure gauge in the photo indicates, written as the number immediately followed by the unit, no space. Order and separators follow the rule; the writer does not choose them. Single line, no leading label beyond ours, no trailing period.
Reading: 60mmHg
